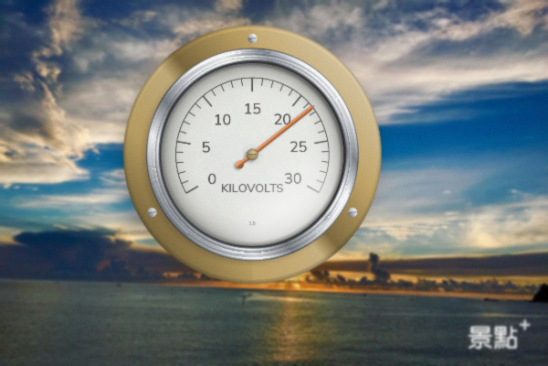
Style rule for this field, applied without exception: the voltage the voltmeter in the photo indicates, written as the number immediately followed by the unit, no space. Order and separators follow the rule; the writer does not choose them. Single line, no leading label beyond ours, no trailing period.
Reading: 21.5kV
